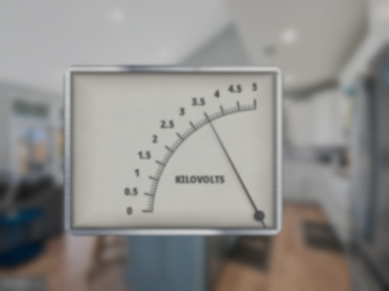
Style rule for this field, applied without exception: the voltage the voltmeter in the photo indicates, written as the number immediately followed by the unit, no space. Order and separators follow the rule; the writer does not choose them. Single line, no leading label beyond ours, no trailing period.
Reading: 3.5kV
